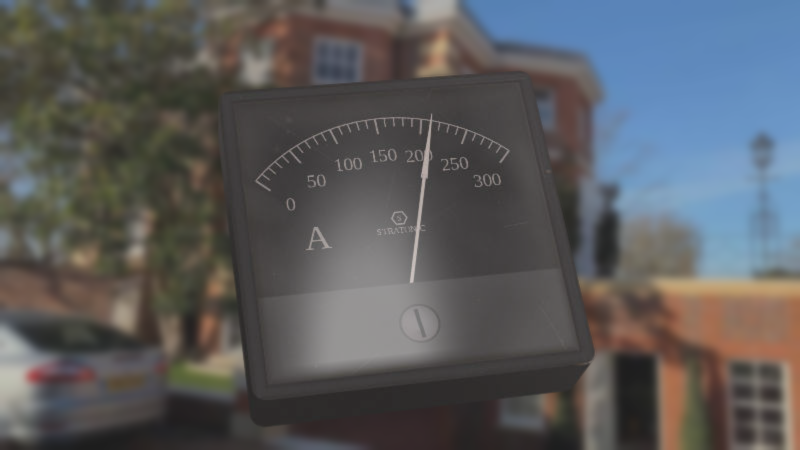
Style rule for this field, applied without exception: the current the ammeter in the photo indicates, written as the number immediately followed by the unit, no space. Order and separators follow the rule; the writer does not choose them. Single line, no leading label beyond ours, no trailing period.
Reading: 210A
